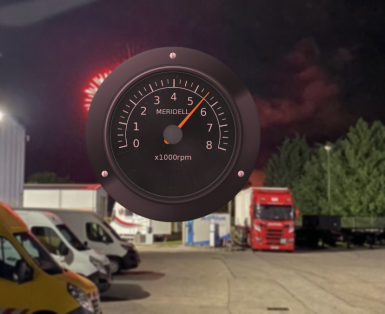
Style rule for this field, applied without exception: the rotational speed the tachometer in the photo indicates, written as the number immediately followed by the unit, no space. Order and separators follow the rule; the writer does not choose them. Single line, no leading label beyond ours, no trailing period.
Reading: 5500rpm
